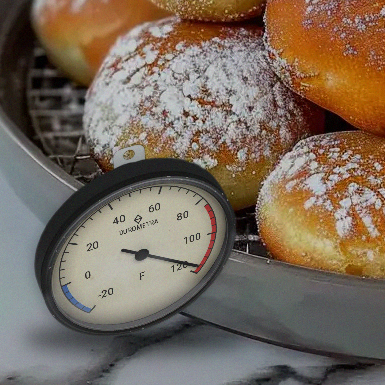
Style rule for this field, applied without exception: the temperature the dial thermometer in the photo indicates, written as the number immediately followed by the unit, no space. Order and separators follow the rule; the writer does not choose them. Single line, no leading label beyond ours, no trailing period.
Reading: 116°F
